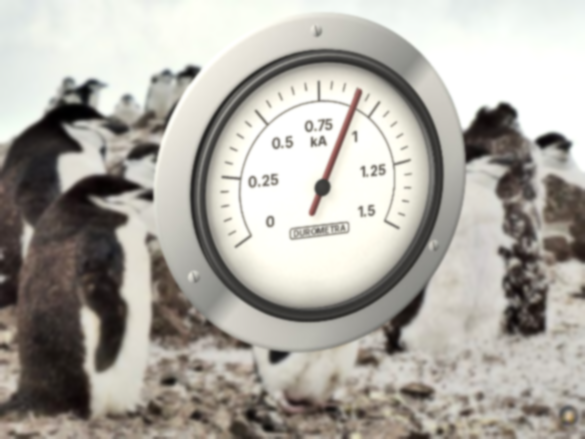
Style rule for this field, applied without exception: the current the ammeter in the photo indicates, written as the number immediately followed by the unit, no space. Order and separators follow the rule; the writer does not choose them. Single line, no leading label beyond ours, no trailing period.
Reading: 0.9kA
